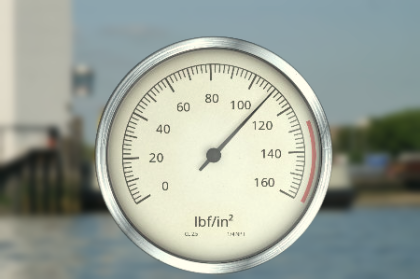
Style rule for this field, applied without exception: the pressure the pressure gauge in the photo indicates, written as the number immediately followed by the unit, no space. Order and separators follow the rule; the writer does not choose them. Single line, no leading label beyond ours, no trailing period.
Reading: 110psi
